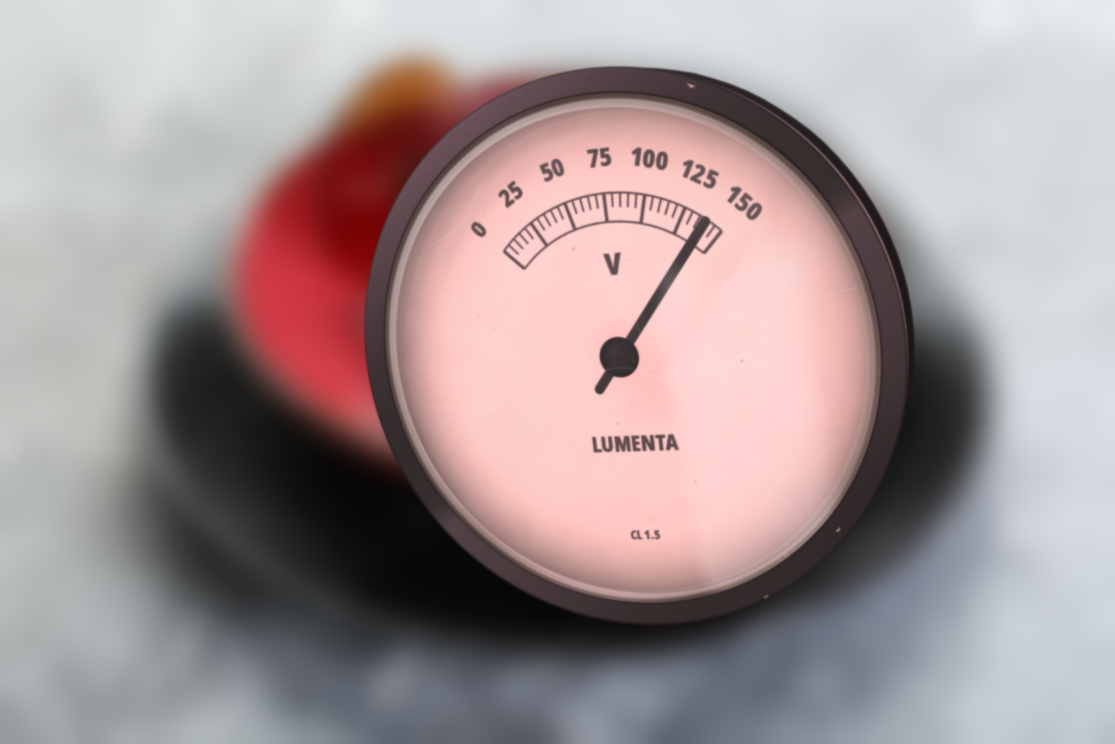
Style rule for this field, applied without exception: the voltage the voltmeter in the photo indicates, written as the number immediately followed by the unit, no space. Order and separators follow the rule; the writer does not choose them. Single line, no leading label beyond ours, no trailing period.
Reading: 140V
